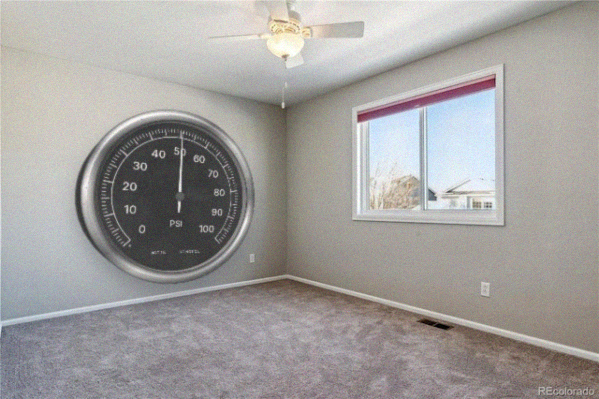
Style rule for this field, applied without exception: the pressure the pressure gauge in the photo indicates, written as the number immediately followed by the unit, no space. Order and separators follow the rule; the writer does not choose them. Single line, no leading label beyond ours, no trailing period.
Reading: 50psi
